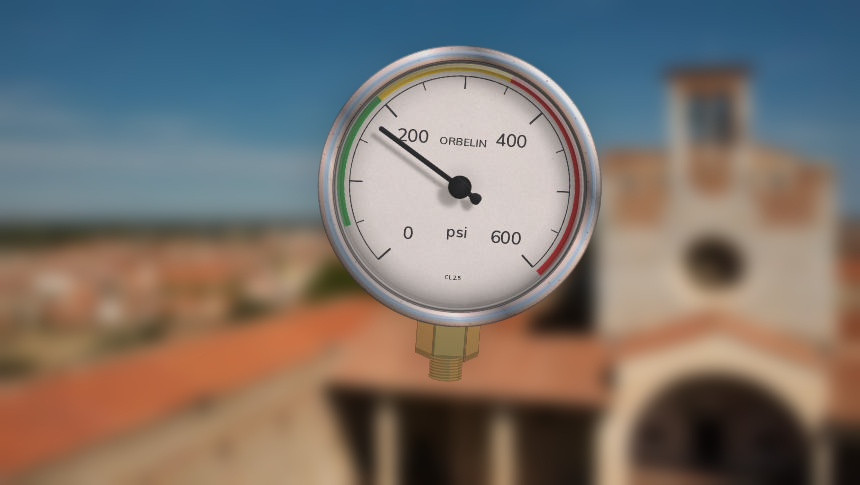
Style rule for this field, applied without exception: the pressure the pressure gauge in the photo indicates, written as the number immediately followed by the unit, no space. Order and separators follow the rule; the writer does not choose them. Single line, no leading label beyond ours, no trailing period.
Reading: 175psi
